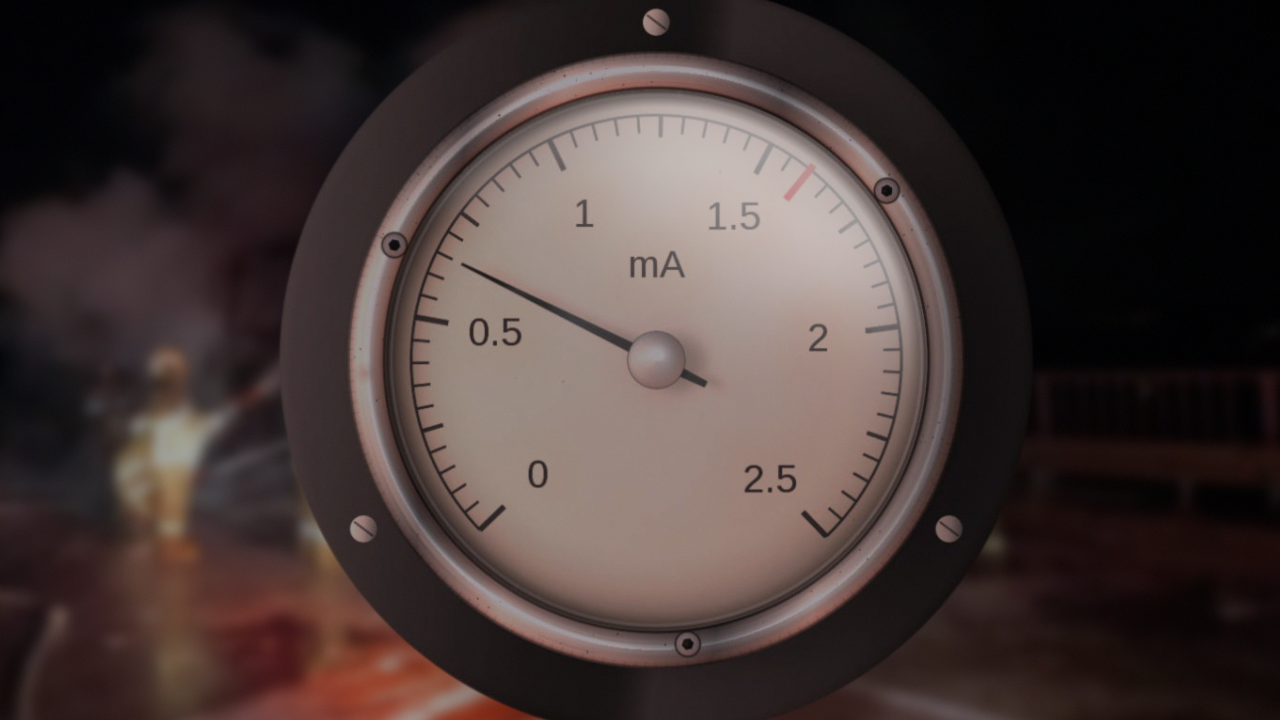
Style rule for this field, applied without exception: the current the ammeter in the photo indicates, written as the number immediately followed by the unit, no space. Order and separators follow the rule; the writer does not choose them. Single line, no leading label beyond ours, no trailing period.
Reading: 0.65mA
